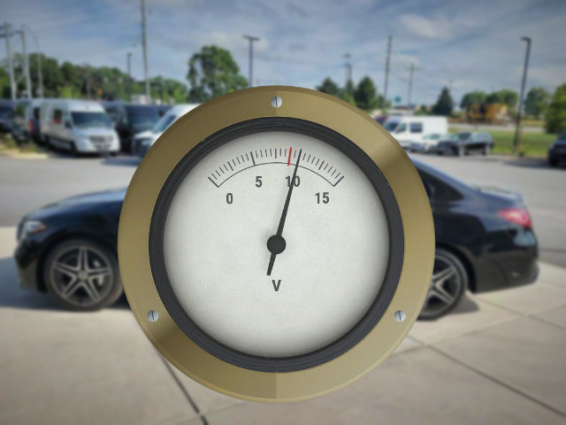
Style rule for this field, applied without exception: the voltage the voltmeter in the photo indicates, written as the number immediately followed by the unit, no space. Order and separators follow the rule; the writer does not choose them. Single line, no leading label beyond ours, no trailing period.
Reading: 10V
